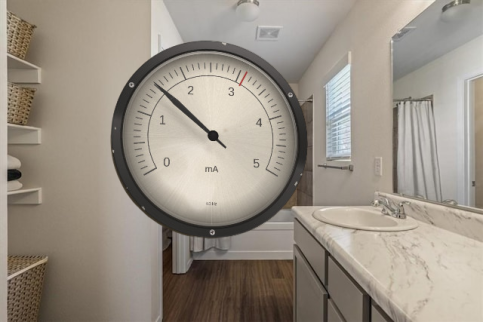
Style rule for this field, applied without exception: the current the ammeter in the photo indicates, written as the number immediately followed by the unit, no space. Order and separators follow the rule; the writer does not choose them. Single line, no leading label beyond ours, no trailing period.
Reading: 1.5mA
